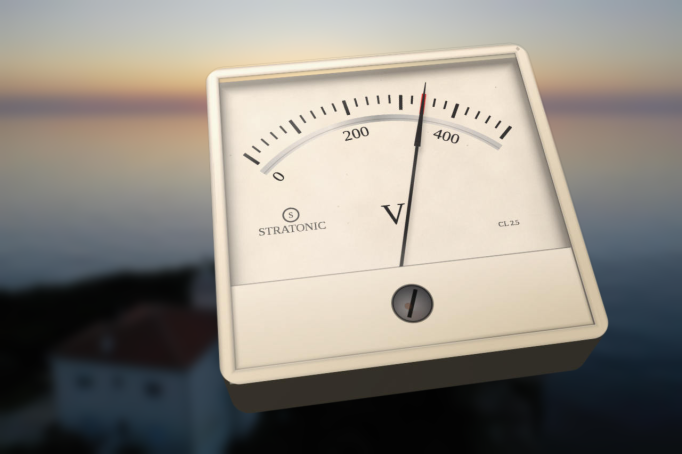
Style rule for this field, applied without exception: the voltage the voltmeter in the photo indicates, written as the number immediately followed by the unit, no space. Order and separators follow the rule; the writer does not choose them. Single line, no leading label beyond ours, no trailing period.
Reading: 340V
